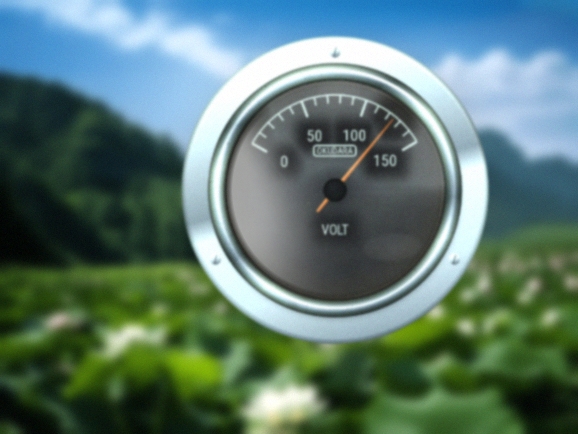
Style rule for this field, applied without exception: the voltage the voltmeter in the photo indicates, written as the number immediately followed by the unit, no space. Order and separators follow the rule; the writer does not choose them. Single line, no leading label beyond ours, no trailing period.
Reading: 125V
